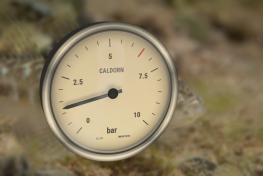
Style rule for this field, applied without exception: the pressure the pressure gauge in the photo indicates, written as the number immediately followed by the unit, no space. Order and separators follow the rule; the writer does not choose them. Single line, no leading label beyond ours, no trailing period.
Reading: 1.25bar
